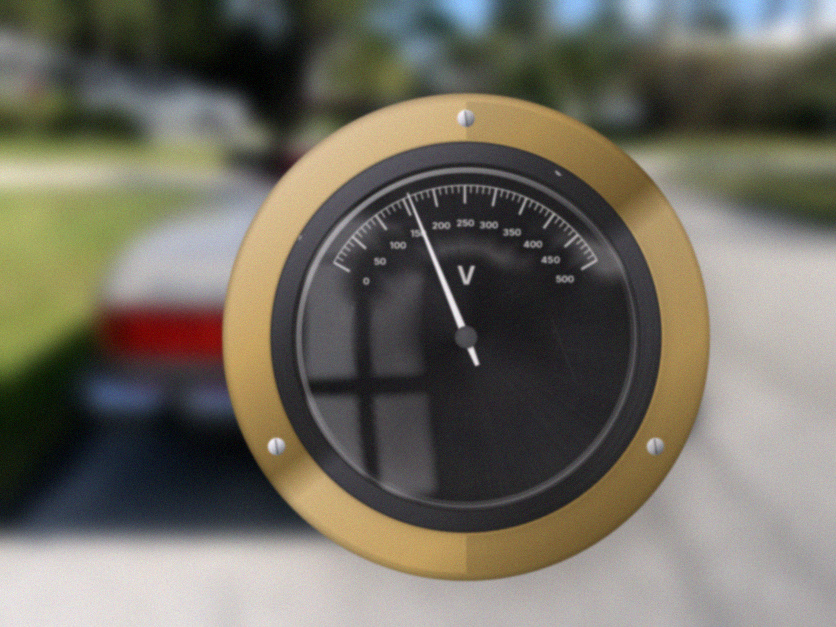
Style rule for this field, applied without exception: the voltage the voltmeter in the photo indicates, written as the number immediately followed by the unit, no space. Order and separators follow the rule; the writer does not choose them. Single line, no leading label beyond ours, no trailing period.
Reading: 160V
